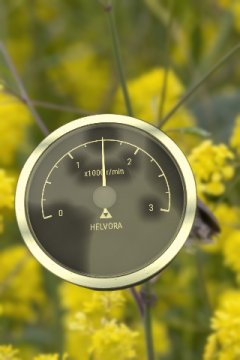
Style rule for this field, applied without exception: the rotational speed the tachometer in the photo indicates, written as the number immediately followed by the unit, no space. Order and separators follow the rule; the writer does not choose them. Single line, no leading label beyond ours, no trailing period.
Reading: 1500rpm
